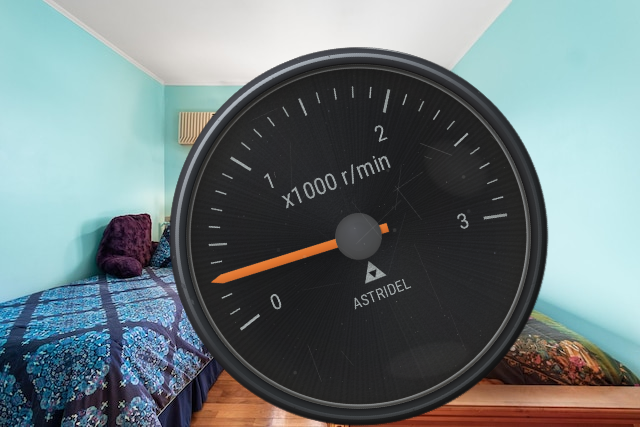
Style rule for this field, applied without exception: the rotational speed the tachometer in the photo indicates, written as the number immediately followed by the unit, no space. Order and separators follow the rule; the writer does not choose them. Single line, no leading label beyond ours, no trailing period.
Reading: 300rpm
